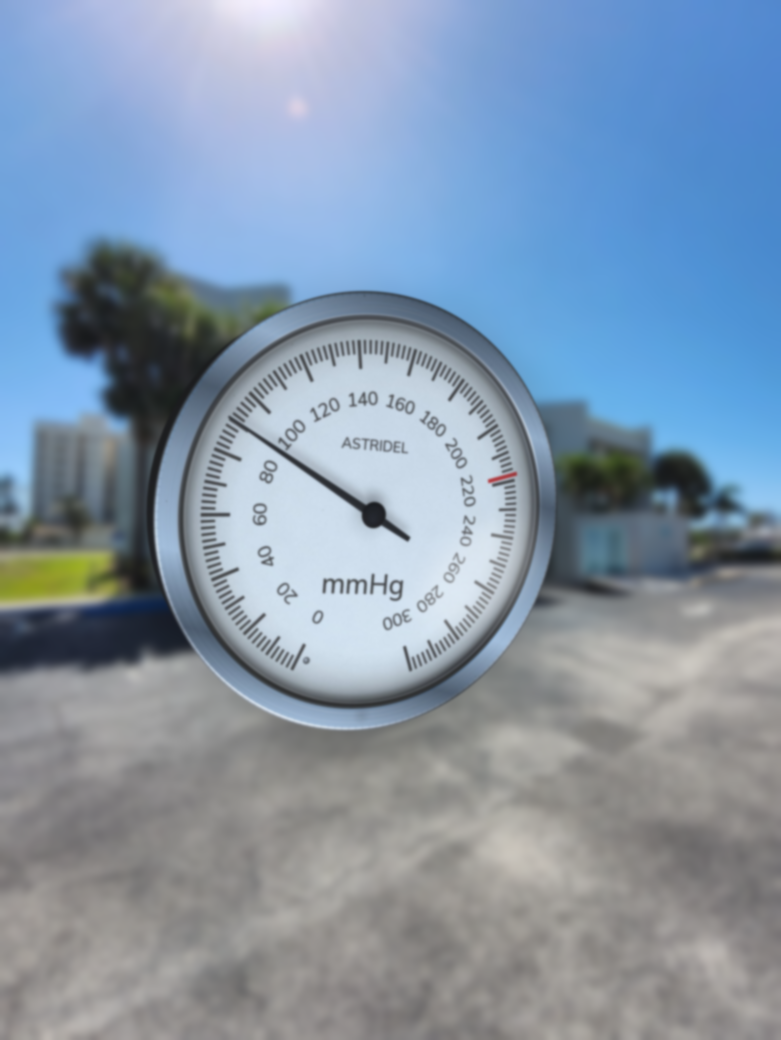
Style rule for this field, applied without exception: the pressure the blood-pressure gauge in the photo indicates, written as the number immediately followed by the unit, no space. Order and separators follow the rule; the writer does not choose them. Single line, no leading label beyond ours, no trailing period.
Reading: 90mmHg
